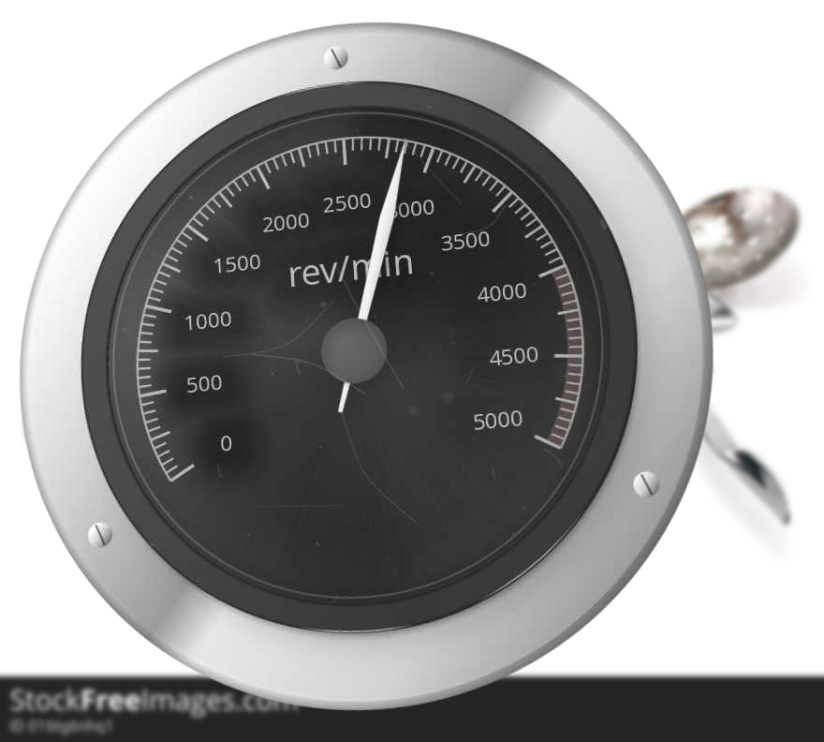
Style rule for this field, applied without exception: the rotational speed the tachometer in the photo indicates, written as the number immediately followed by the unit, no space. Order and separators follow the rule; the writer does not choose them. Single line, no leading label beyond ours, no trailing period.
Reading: 2850rpm
